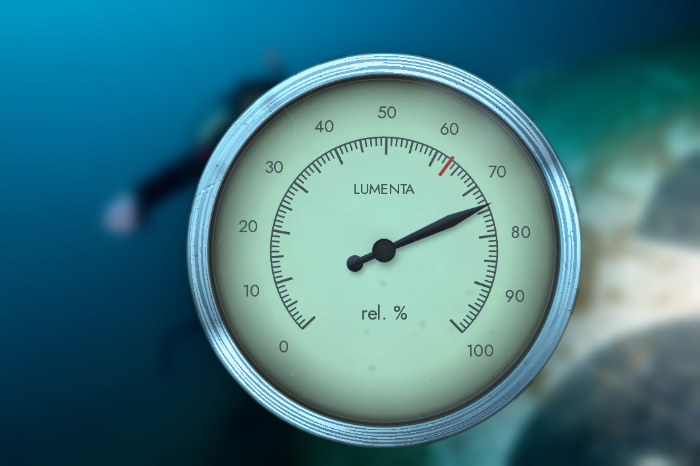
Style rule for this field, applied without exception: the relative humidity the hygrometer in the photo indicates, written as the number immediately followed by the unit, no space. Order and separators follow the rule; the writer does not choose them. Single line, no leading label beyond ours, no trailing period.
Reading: 74%
